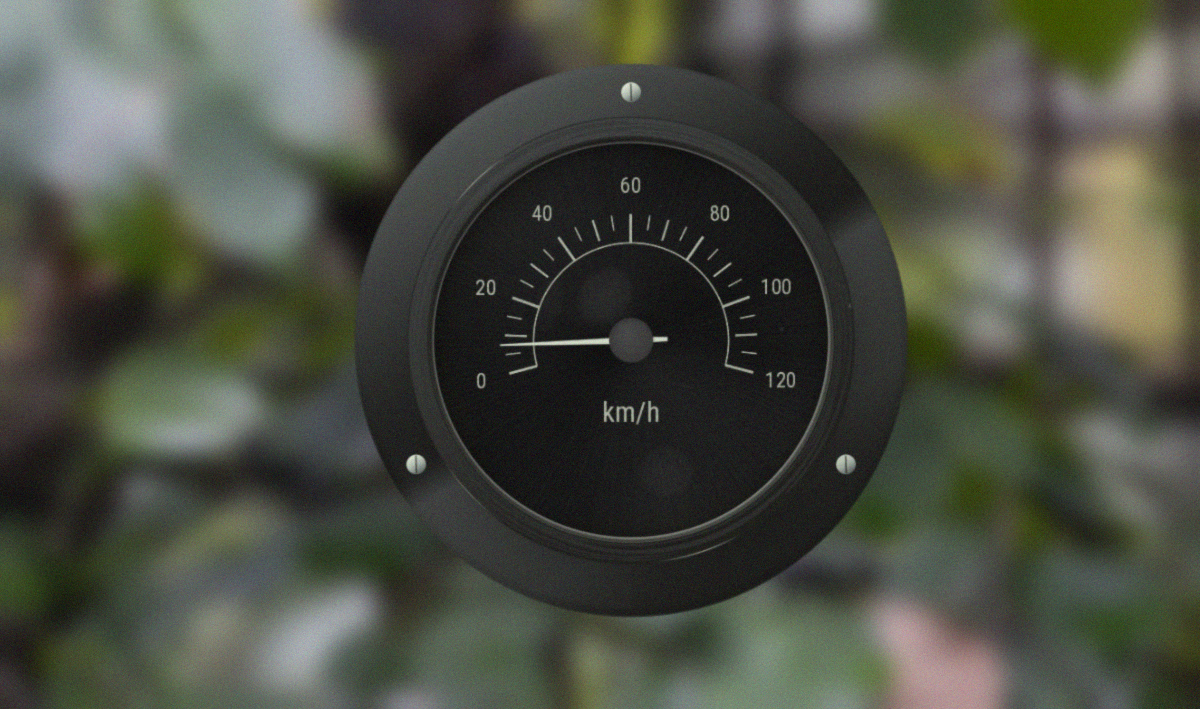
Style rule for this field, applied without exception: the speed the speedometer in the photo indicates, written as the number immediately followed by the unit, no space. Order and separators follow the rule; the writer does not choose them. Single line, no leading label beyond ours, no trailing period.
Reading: 7.5km/h
